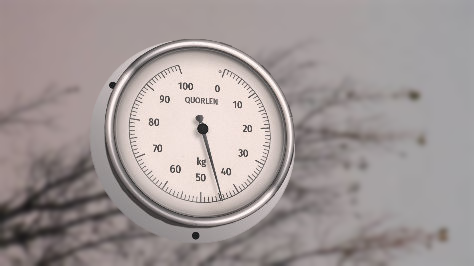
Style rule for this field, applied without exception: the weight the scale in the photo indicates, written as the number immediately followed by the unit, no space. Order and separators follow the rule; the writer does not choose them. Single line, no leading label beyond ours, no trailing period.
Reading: 45kg
